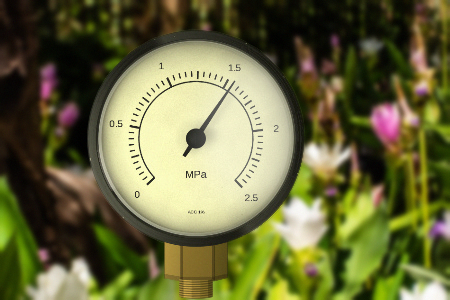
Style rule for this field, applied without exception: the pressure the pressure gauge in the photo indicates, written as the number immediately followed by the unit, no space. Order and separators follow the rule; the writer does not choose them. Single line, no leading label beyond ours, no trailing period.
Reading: 1.55MPa
